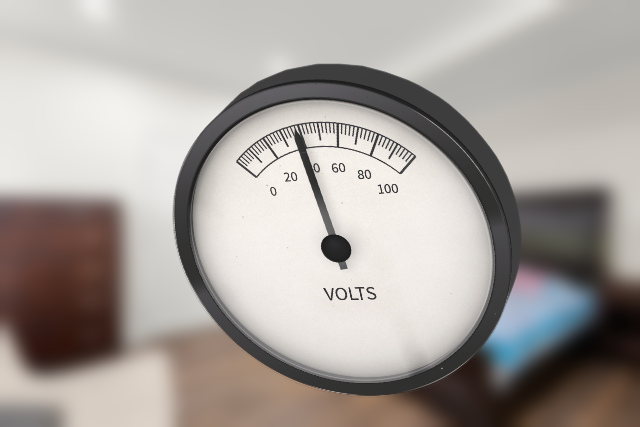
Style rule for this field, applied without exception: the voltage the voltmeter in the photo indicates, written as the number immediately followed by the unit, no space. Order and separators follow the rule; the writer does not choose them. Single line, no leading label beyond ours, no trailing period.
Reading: 40V
